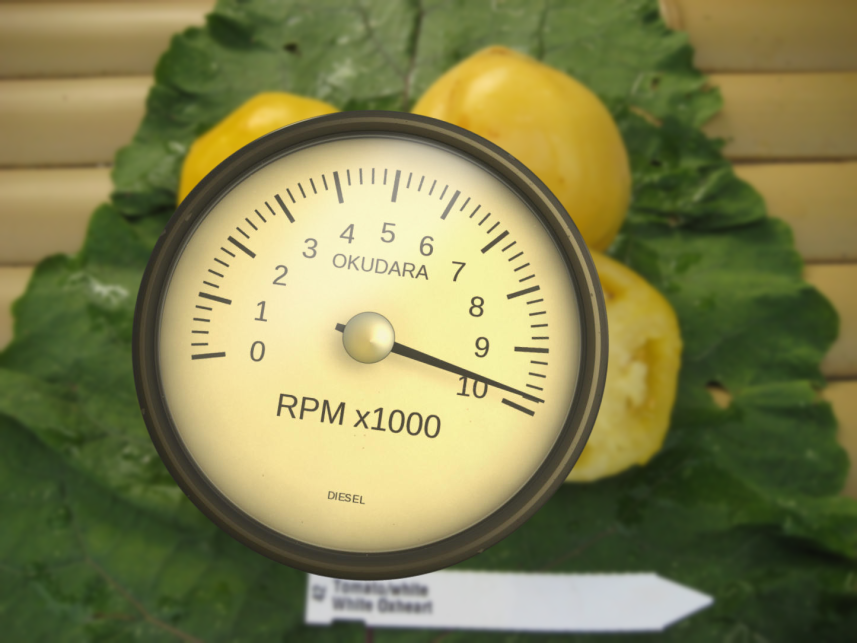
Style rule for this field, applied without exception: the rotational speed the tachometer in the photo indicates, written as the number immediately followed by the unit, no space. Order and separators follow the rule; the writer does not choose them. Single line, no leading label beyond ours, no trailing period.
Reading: 9800rpm
